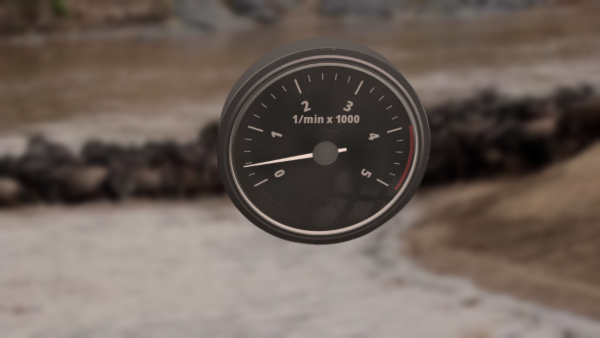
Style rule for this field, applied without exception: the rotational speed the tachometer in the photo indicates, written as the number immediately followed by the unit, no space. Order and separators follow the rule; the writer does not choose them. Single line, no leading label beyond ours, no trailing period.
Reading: 400rpm
